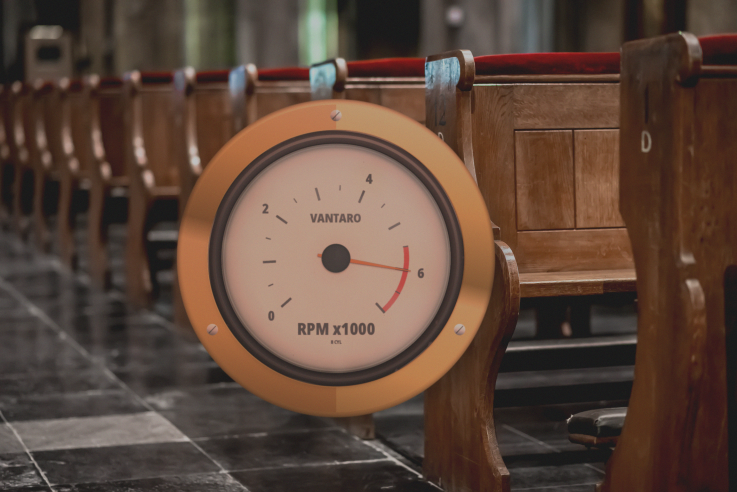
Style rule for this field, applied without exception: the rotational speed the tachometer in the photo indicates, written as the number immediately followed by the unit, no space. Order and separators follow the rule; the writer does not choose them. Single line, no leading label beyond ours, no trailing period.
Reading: 6000rpm
